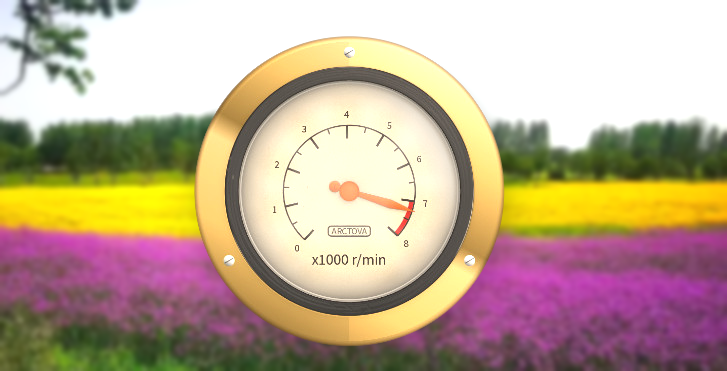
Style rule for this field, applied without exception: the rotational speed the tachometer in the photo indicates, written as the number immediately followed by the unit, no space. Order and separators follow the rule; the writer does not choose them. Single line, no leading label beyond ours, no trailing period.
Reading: 7250rpm
